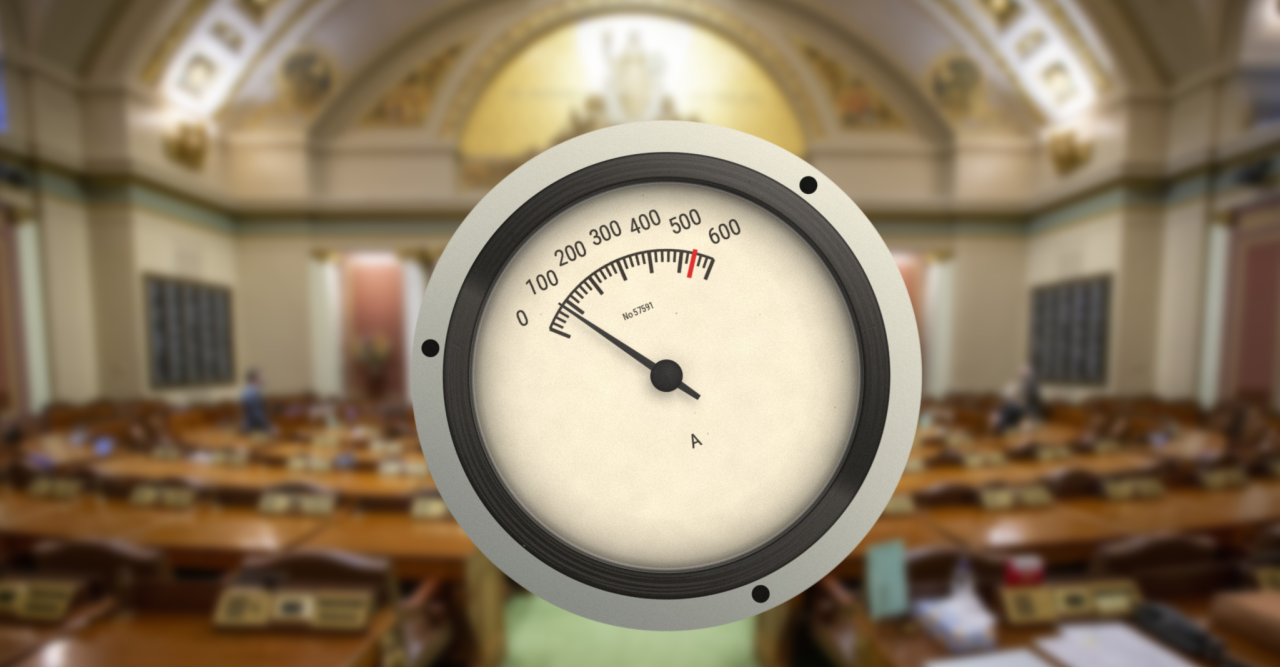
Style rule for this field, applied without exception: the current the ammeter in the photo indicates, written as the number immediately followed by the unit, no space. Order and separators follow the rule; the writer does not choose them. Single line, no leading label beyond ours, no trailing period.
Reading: 80A
